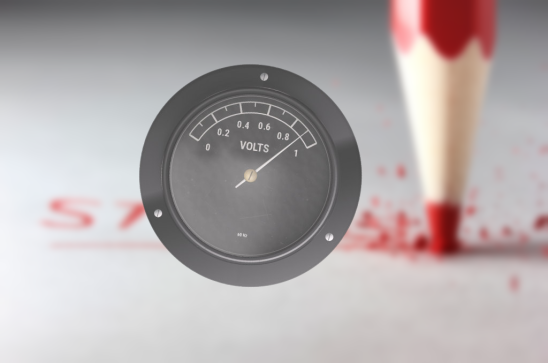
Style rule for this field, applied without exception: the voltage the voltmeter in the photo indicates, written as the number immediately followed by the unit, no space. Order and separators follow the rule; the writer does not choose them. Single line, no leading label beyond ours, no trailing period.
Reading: 0.9V
